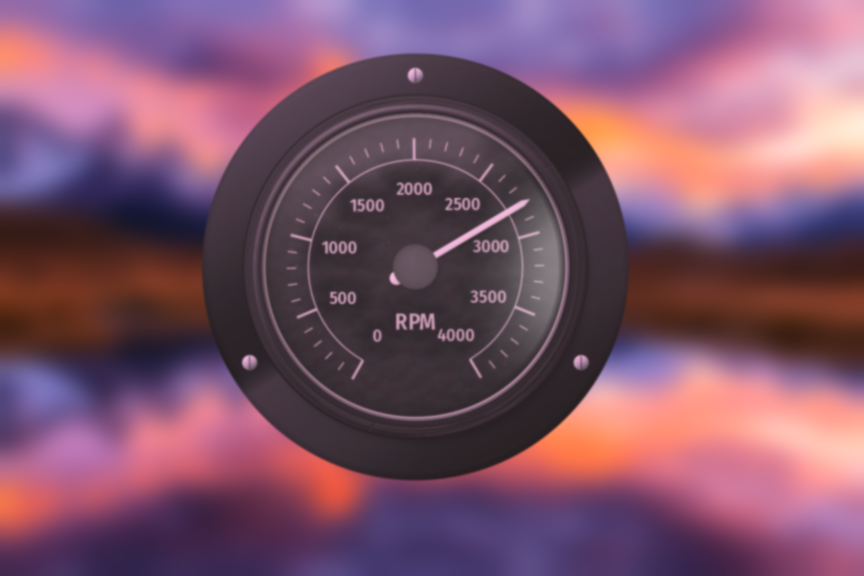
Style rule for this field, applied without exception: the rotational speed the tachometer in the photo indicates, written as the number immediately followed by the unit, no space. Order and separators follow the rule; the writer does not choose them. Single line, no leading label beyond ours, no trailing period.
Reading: 2800rpm
